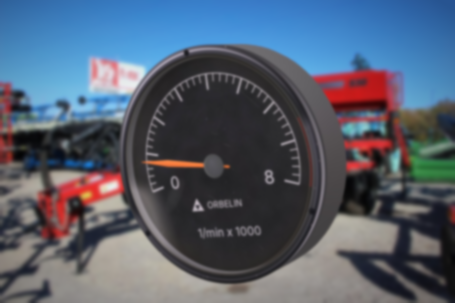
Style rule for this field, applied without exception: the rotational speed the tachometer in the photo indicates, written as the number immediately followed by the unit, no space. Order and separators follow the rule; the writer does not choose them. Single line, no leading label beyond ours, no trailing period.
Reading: 800rpm
